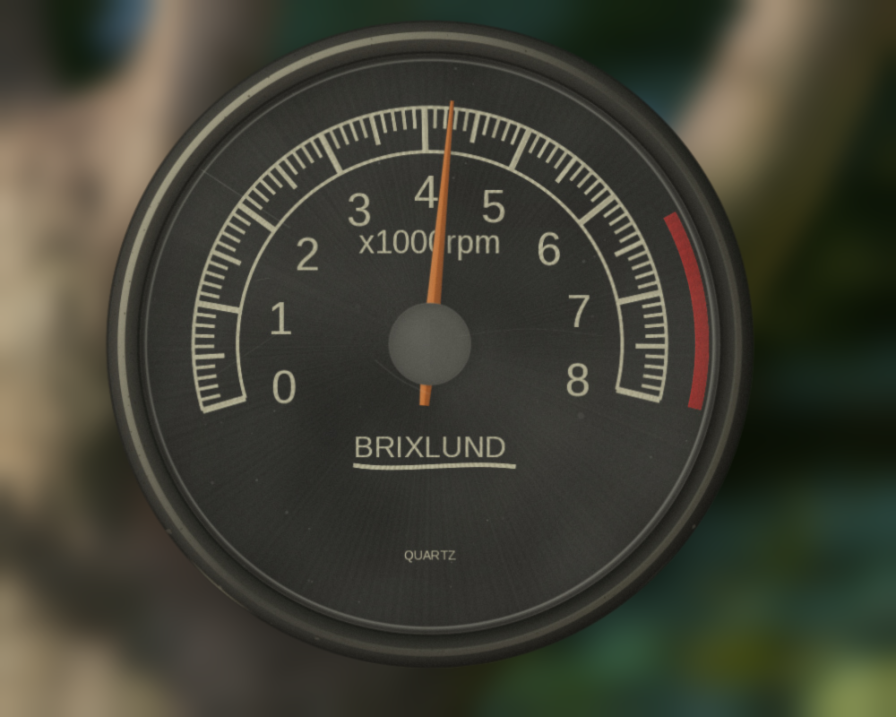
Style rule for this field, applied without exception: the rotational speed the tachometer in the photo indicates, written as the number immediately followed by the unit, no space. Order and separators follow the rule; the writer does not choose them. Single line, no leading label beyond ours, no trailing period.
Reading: 4250rpm
